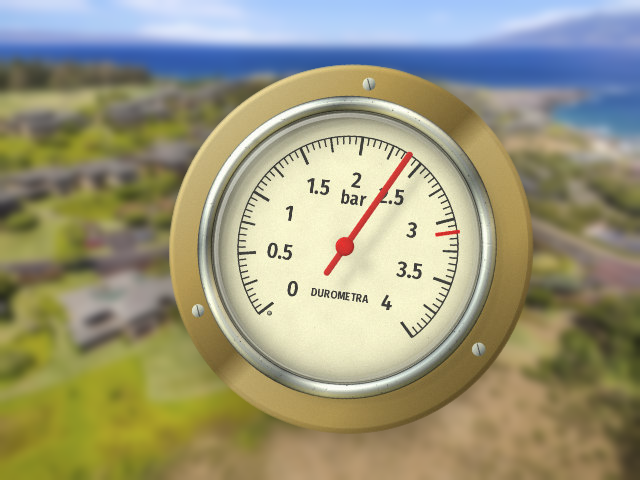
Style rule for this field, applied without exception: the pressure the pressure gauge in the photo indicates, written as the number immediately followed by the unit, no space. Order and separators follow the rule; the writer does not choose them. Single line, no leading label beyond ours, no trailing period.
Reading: 2.4bar
